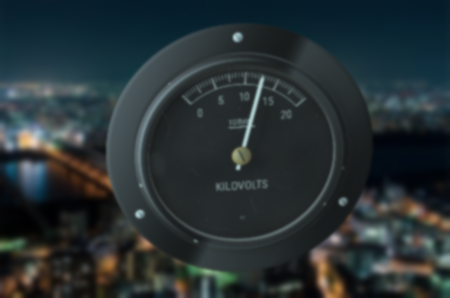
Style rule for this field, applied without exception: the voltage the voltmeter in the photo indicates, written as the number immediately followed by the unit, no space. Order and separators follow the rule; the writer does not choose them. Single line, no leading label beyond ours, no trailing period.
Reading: 12.5kV
